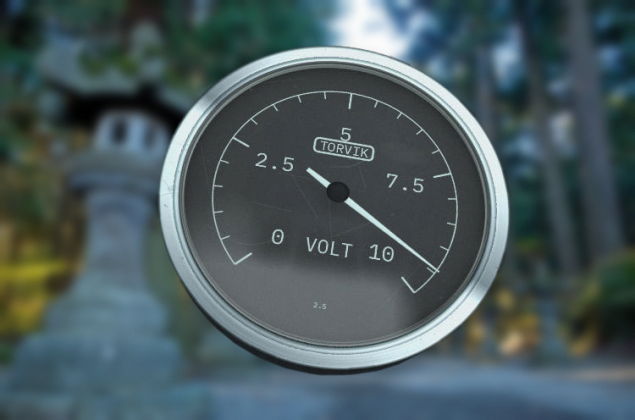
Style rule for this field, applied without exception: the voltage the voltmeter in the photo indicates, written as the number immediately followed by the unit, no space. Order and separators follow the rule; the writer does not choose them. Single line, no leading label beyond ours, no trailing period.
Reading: 9.5V
